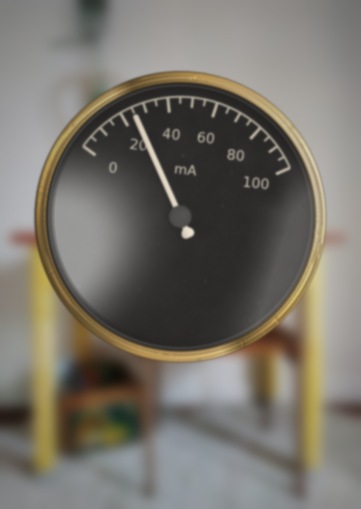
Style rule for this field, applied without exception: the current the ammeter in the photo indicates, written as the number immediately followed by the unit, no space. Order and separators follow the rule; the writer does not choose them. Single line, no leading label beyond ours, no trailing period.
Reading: 25mA
